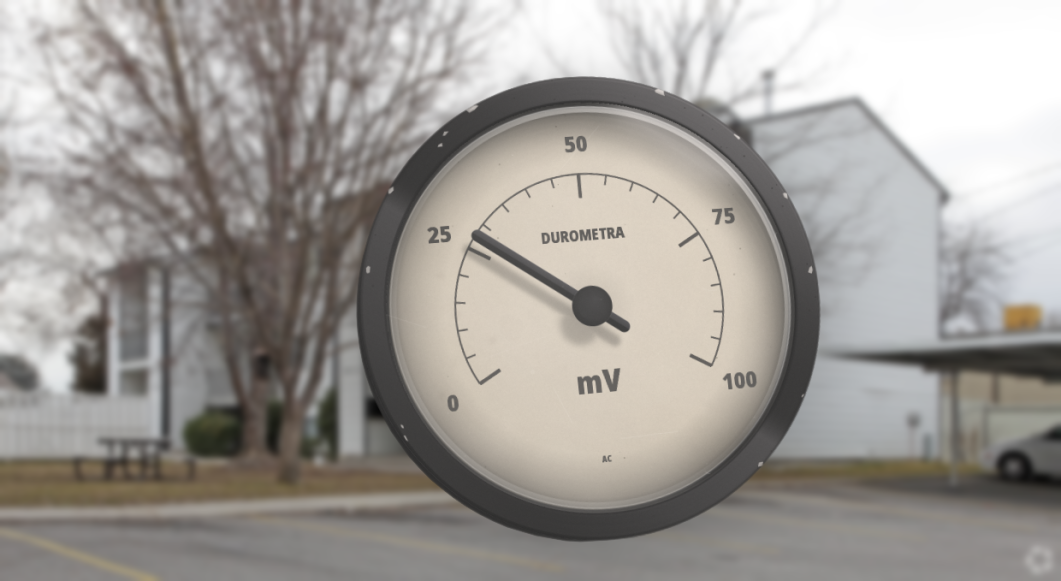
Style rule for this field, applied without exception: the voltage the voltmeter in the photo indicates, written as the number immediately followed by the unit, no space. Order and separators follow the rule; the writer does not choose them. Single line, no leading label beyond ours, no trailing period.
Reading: 27.5mV
